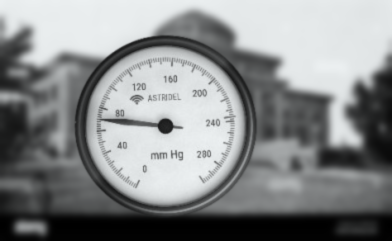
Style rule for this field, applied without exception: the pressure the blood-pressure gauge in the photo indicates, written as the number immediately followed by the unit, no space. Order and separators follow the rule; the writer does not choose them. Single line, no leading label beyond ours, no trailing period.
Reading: 70mmHg
